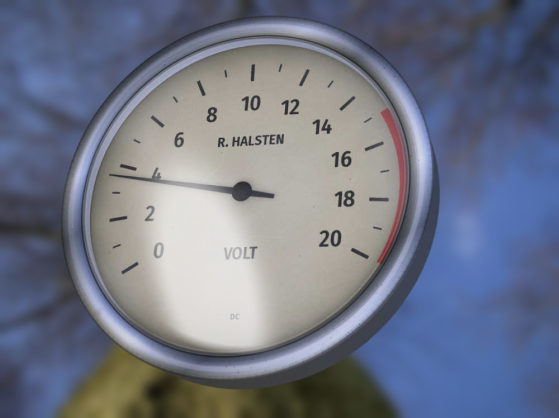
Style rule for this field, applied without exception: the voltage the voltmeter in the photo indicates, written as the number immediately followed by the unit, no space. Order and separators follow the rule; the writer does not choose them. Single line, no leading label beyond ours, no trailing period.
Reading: 3.5V
